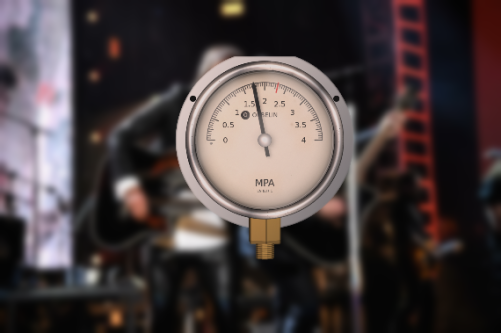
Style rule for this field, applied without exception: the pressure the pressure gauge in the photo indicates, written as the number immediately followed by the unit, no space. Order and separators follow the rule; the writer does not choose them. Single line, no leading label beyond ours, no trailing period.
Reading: 1.75MPa
